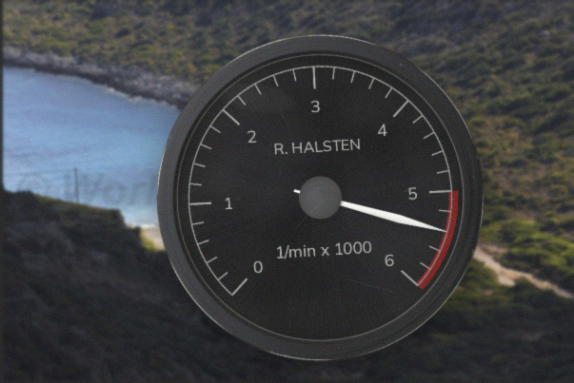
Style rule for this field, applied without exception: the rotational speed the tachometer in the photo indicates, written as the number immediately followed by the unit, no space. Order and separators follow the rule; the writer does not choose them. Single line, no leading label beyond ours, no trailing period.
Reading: 5400rpm
